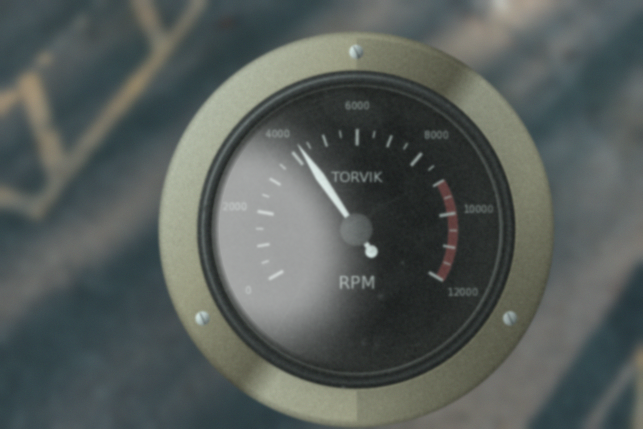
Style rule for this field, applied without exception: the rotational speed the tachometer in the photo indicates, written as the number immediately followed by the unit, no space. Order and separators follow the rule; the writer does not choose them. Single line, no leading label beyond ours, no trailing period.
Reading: 4250rpm
